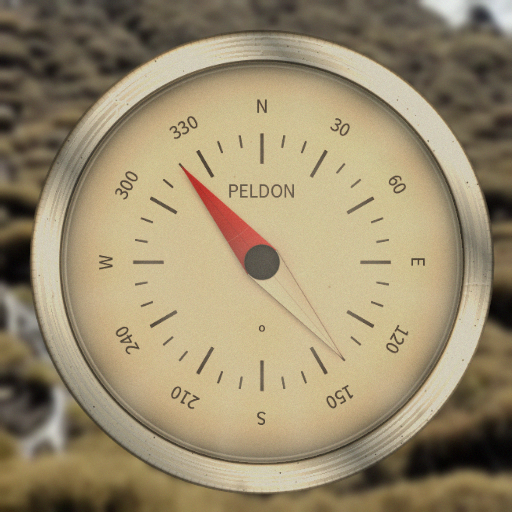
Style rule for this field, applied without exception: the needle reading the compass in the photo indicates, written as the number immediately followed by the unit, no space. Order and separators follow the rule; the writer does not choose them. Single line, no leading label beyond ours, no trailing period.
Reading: 320°
